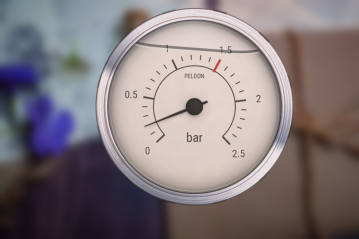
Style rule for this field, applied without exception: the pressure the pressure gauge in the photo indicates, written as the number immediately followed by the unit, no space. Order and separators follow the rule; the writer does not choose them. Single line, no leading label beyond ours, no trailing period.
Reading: 0.2bar
